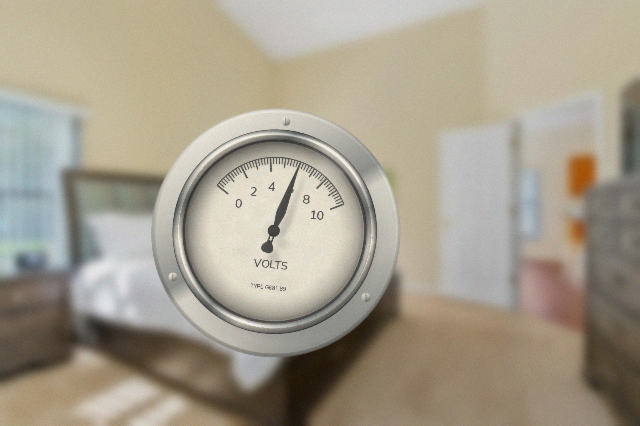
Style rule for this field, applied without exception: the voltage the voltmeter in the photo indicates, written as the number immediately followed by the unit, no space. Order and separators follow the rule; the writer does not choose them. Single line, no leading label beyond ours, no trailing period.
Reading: 6V
